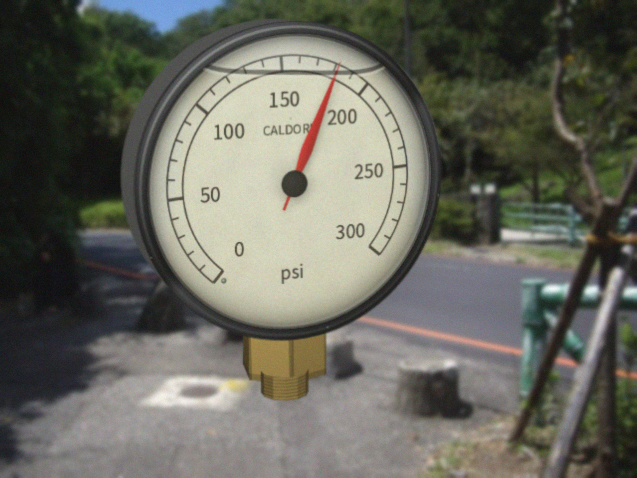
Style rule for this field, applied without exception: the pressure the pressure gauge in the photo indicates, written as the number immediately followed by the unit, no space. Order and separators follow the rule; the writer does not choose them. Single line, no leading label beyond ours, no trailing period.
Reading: 180psi
